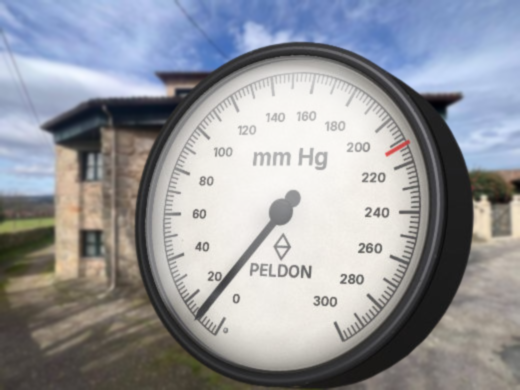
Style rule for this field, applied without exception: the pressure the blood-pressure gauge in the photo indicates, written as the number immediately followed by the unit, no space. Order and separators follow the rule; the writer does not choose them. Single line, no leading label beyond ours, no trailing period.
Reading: 10mmHg
